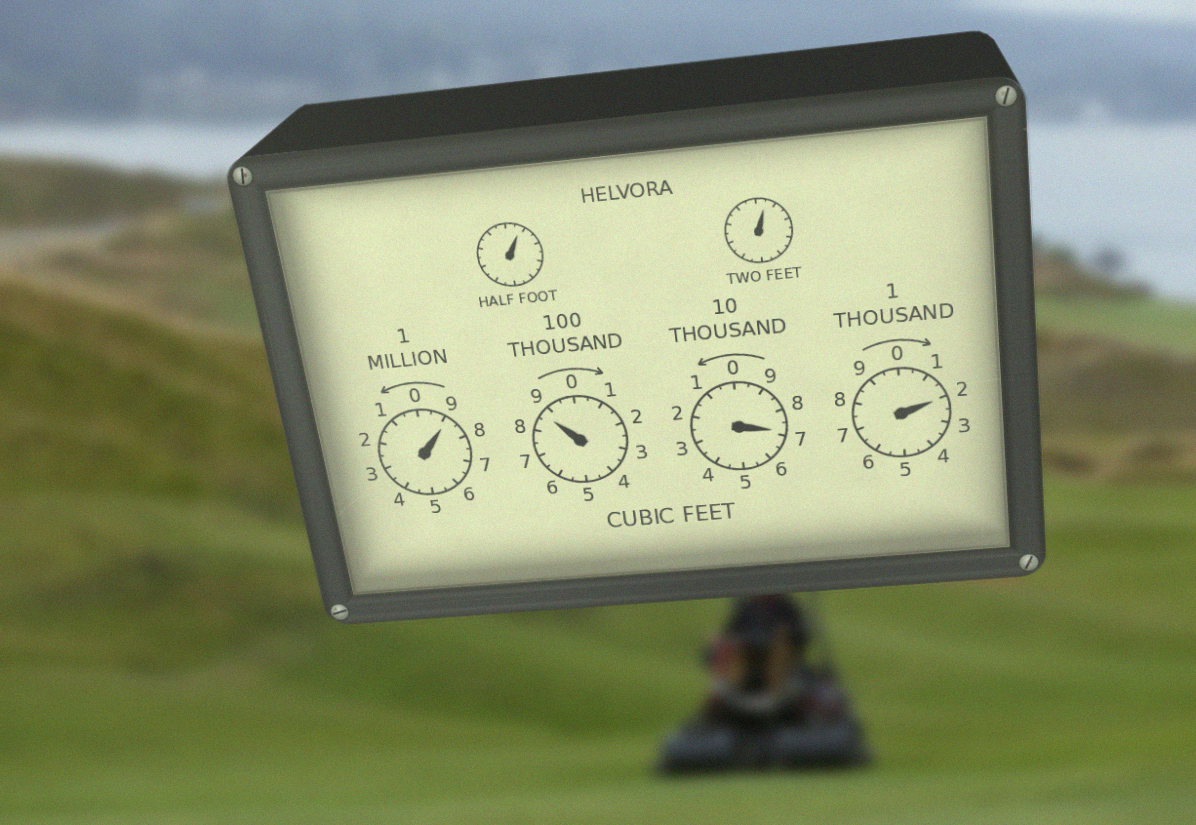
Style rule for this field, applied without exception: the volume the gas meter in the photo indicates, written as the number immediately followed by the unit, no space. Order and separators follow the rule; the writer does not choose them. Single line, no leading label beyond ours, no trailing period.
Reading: 887200ft³
